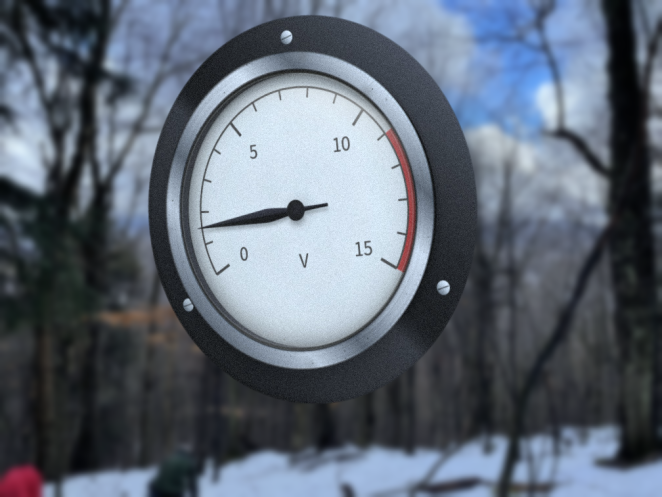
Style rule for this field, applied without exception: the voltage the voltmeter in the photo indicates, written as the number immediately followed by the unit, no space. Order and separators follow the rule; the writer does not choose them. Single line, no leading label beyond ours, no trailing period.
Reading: 1.5V
